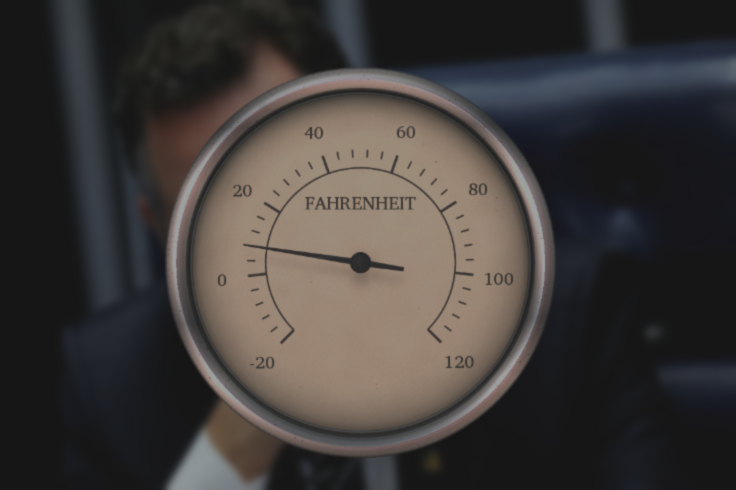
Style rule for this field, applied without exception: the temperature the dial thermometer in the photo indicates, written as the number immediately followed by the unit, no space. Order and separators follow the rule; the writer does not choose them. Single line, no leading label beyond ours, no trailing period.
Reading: 8°F
